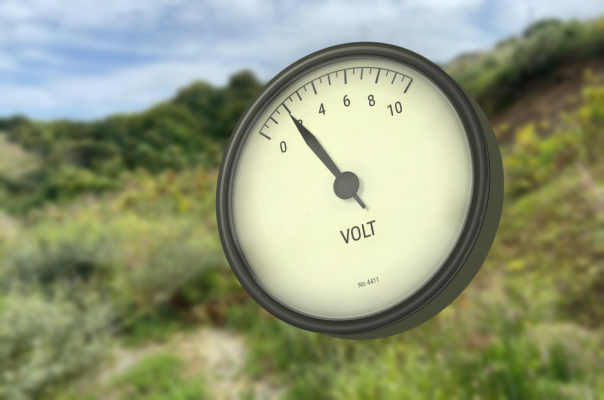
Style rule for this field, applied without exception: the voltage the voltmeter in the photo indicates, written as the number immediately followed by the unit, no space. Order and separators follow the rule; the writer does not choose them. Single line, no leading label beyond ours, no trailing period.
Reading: 2V
